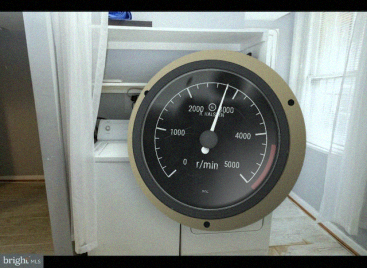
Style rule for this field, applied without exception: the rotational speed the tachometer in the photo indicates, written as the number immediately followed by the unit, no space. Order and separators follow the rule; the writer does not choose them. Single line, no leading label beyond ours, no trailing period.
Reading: 2800rpm
